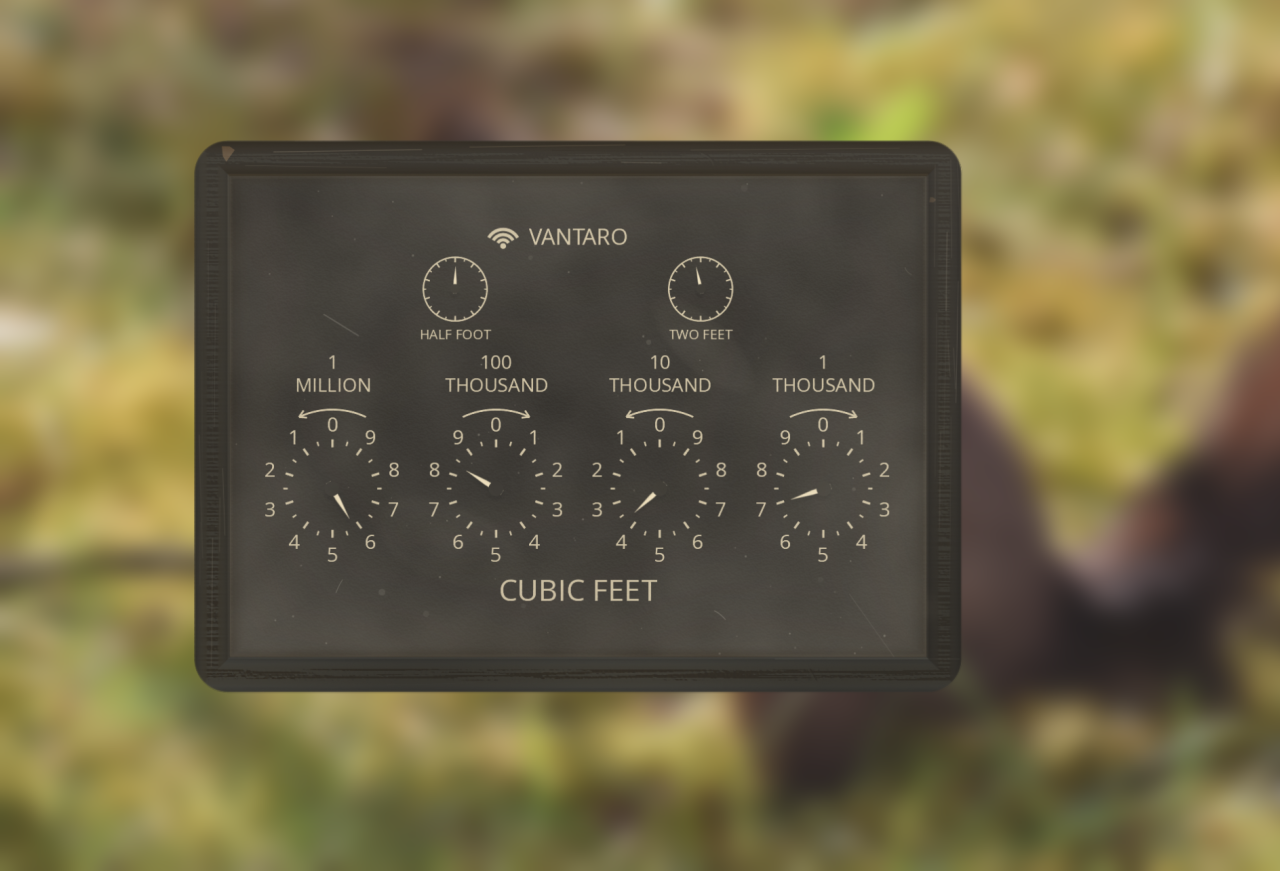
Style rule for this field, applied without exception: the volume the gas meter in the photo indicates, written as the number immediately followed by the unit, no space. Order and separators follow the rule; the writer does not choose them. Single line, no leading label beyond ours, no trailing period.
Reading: 583700ft³
